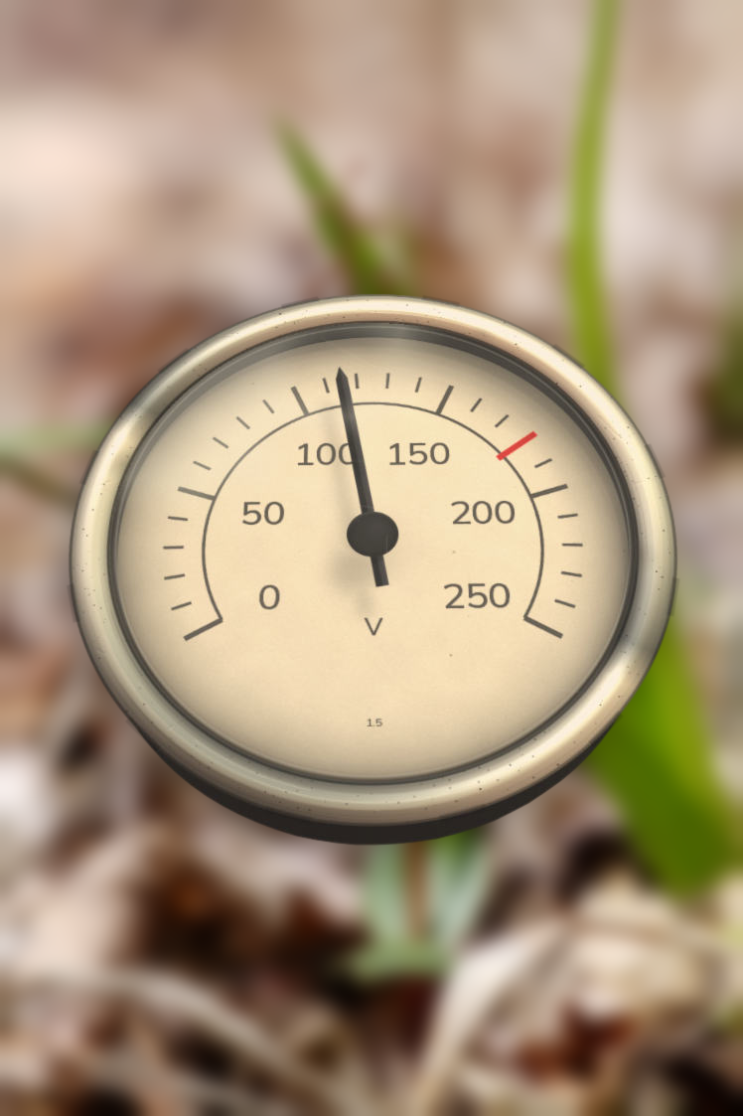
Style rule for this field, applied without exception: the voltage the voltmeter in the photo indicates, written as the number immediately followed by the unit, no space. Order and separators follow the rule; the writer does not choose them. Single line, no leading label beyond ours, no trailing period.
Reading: 115V
